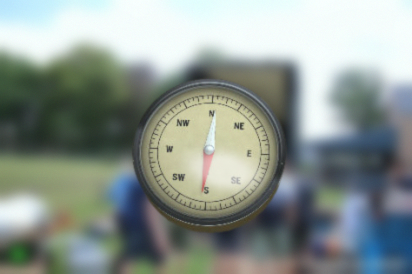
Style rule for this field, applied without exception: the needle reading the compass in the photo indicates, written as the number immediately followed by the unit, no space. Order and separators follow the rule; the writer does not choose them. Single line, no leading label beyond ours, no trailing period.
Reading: 185°
